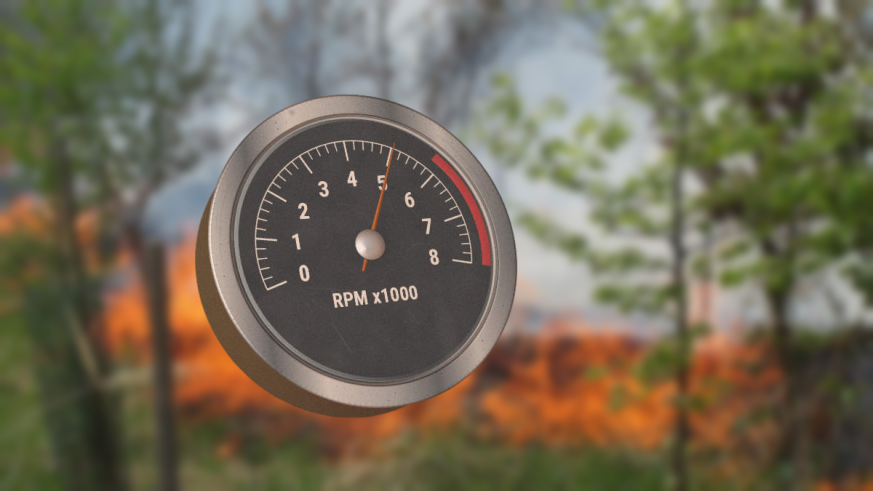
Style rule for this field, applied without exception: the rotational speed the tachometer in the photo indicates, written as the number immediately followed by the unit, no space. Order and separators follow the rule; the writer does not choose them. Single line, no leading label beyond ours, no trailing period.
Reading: 5000rpm
